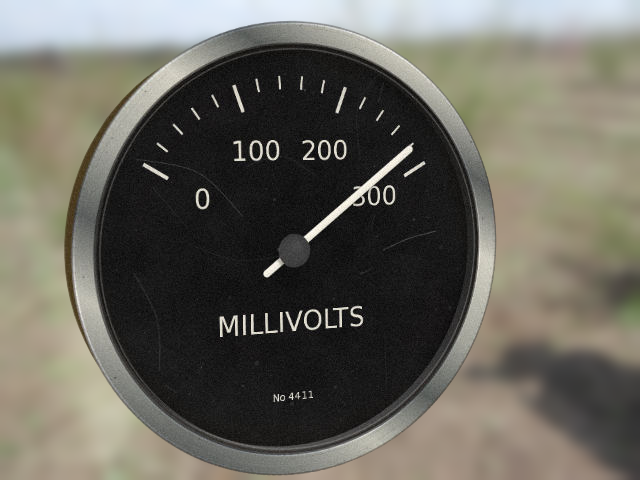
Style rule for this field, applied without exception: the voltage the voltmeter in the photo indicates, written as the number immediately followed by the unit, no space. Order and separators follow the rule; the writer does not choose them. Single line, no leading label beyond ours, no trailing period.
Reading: 280mV
